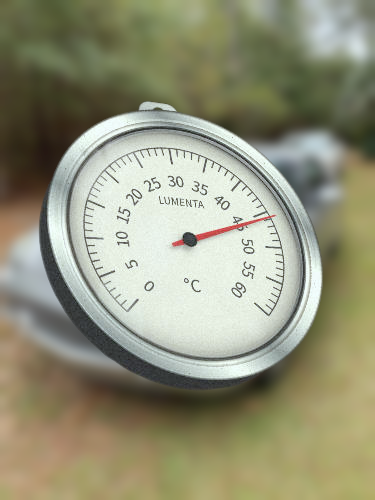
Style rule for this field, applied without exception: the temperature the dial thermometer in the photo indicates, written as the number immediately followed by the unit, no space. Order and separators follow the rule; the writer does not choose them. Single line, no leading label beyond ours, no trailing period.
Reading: 46°C
